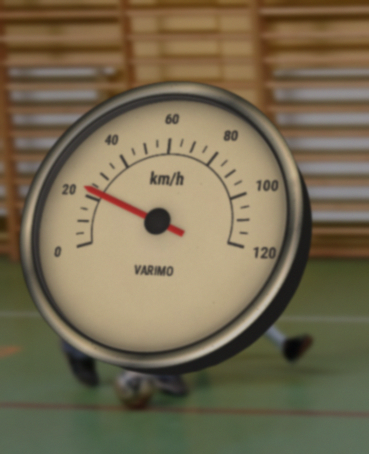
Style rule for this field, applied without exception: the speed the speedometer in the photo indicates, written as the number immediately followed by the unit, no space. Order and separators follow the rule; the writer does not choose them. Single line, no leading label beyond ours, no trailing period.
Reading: 22.5km/h
